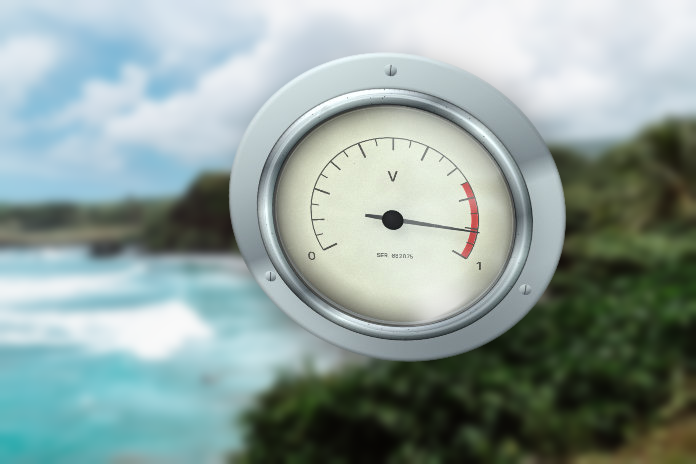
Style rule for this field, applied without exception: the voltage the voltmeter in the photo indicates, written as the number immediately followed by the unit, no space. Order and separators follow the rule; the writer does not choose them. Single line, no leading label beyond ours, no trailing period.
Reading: 0.9V
